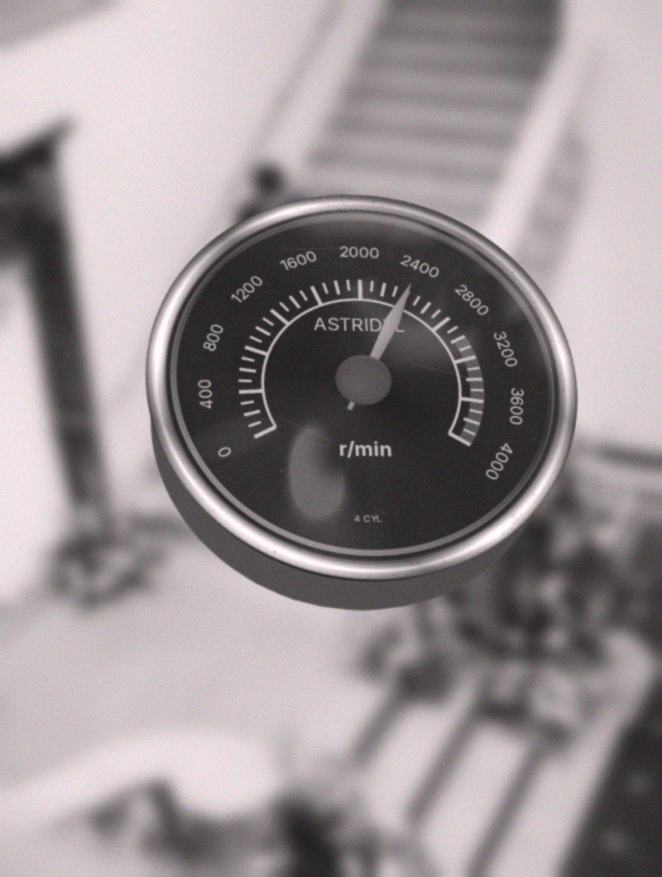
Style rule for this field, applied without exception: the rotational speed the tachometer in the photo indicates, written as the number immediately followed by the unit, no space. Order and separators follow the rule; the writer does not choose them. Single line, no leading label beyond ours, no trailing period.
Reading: 2400rpm
